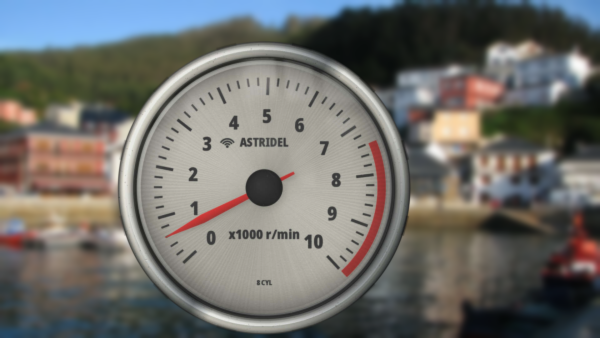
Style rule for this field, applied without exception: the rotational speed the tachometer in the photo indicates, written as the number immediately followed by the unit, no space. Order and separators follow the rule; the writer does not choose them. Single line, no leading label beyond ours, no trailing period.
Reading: 600rpm
